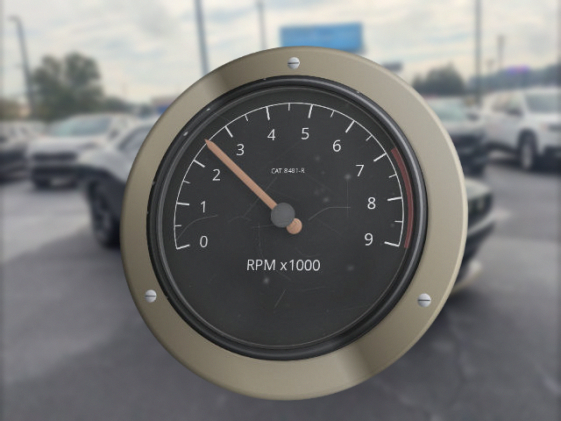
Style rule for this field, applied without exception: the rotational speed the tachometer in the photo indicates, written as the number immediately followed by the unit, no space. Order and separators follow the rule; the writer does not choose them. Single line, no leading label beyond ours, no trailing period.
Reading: 2500rpm
